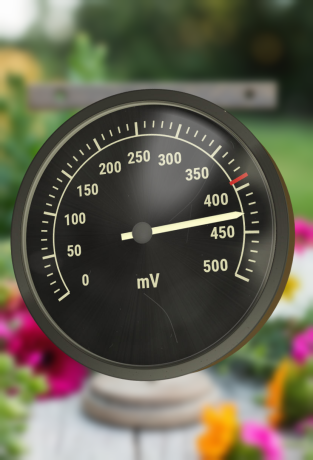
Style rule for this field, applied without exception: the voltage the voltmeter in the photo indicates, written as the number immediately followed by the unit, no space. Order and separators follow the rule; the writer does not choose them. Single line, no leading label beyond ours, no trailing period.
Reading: 430mV
